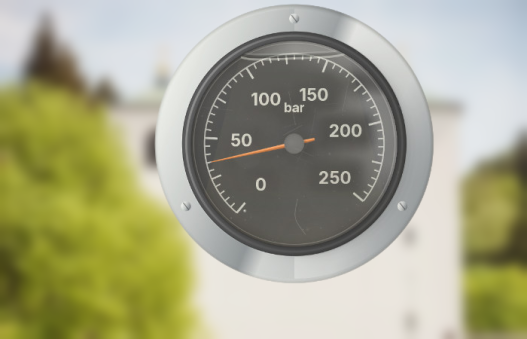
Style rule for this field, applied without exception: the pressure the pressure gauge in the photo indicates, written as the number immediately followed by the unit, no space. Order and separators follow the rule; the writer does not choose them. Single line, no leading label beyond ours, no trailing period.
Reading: 35bar
